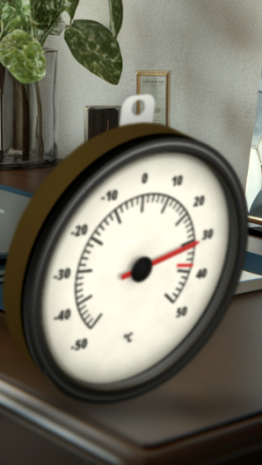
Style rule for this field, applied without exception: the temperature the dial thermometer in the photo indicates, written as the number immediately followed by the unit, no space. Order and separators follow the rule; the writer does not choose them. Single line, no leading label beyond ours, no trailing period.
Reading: 30°C
